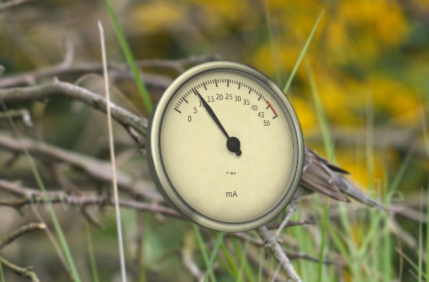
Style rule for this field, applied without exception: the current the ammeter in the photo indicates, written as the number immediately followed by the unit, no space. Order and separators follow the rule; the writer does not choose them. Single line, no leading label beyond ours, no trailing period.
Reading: 10mA
